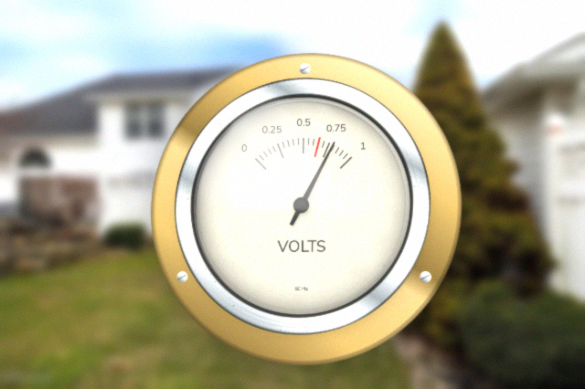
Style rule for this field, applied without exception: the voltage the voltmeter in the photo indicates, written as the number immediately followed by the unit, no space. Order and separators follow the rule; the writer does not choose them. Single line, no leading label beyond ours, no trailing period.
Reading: 0.8V
